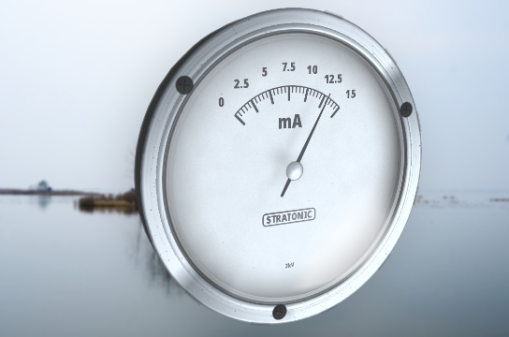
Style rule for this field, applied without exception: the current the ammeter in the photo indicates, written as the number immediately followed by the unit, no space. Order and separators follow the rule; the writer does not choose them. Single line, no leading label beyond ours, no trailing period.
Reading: 12.5mA
